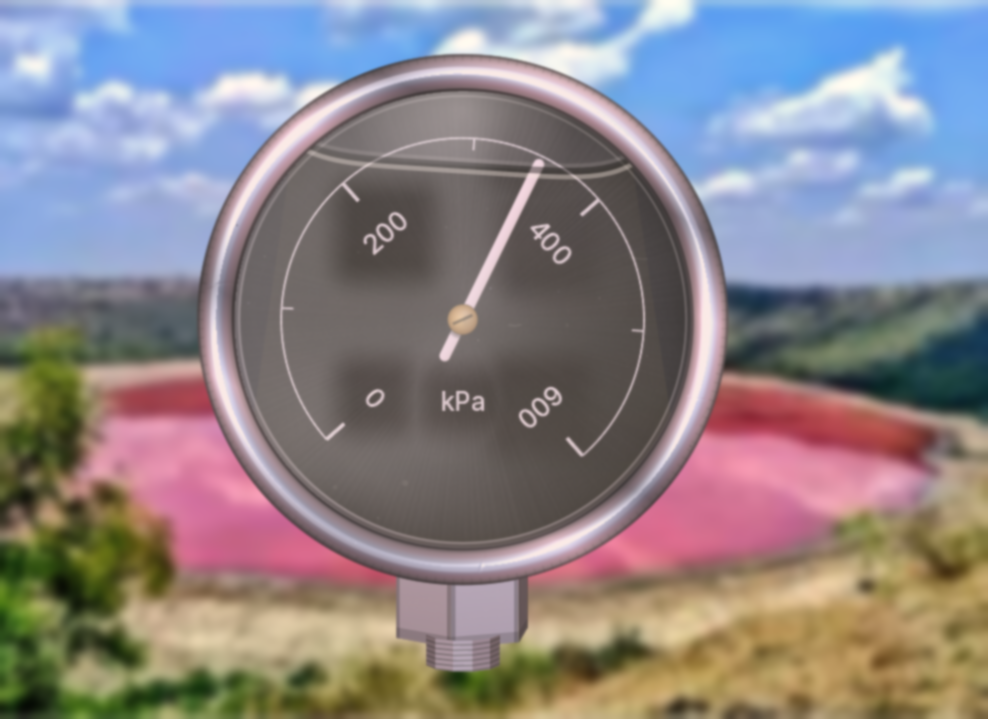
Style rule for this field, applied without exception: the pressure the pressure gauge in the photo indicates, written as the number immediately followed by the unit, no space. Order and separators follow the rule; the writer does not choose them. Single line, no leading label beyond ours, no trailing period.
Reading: 350kPa
